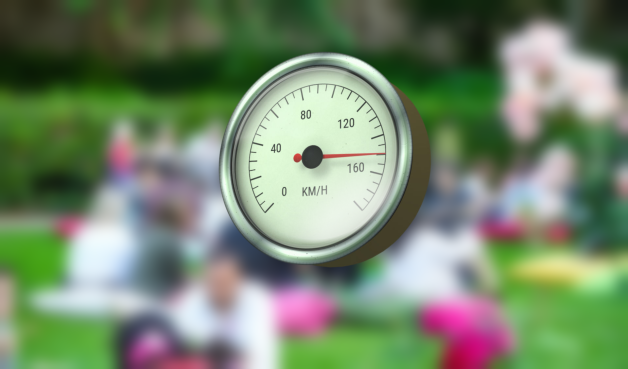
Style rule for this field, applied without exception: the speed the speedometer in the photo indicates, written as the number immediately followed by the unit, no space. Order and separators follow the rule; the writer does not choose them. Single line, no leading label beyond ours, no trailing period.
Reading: 150km/h
